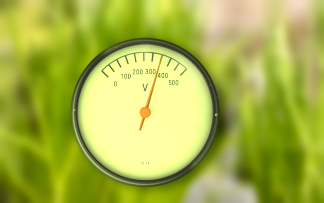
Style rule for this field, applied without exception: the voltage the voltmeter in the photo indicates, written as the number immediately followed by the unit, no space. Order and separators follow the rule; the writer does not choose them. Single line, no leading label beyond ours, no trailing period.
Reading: 350V
